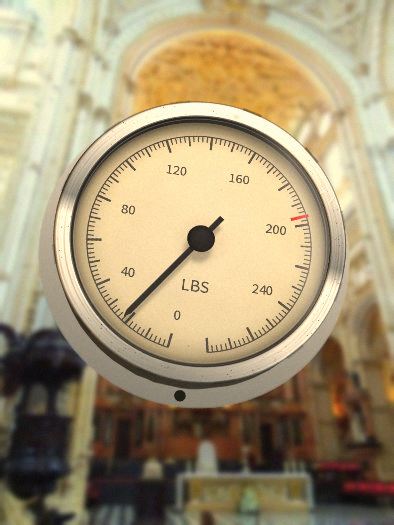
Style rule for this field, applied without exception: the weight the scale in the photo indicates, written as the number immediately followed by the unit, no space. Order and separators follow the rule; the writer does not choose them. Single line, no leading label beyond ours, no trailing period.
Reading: 22lb
